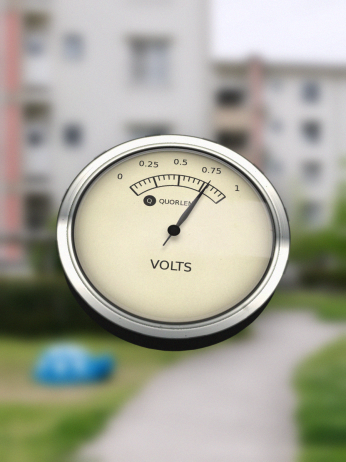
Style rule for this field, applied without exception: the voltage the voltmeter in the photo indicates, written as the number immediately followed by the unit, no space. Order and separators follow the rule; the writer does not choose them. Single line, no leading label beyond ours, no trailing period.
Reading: 0.8V
